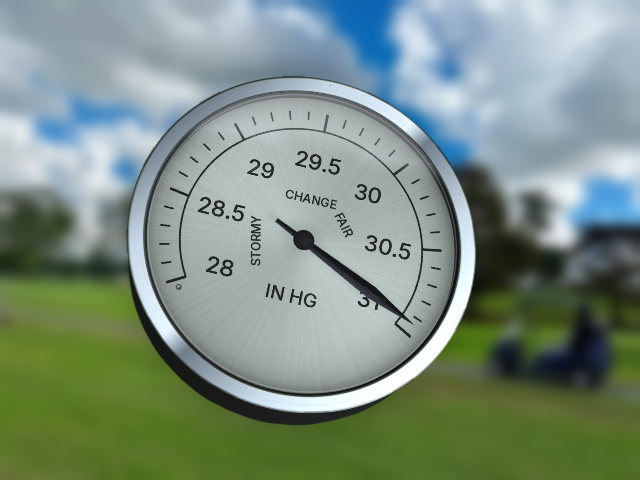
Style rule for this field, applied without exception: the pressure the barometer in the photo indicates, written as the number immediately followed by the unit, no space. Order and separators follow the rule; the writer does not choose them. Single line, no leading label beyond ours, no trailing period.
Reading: 30.95inHg
